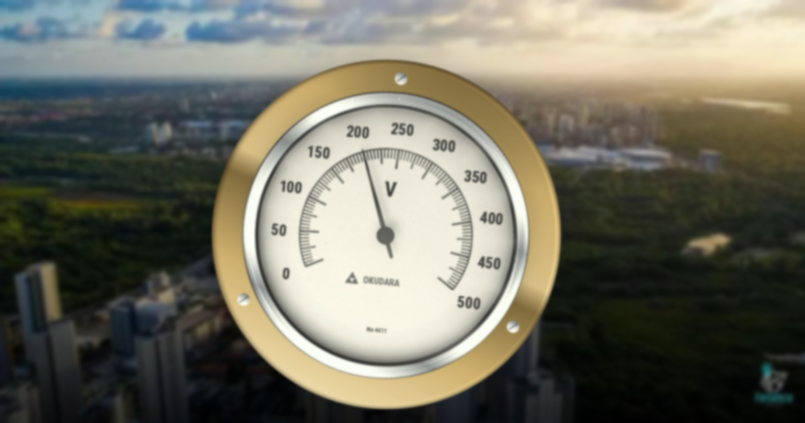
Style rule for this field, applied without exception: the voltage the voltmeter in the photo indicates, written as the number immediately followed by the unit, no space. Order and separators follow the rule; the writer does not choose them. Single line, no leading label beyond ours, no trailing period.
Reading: 200V
